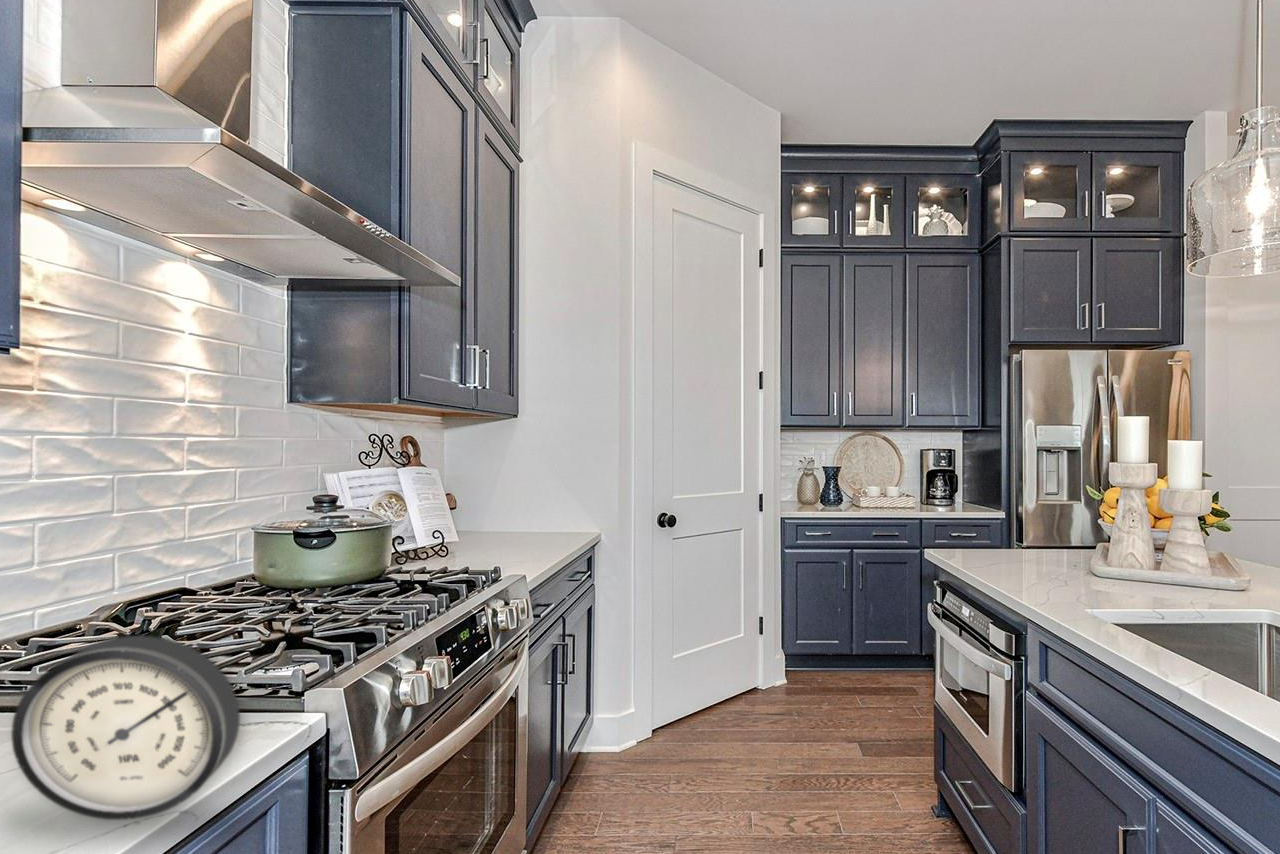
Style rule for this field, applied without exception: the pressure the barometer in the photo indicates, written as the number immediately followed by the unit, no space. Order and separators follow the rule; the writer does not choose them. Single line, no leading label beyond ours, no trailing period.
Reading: 1030hPa
